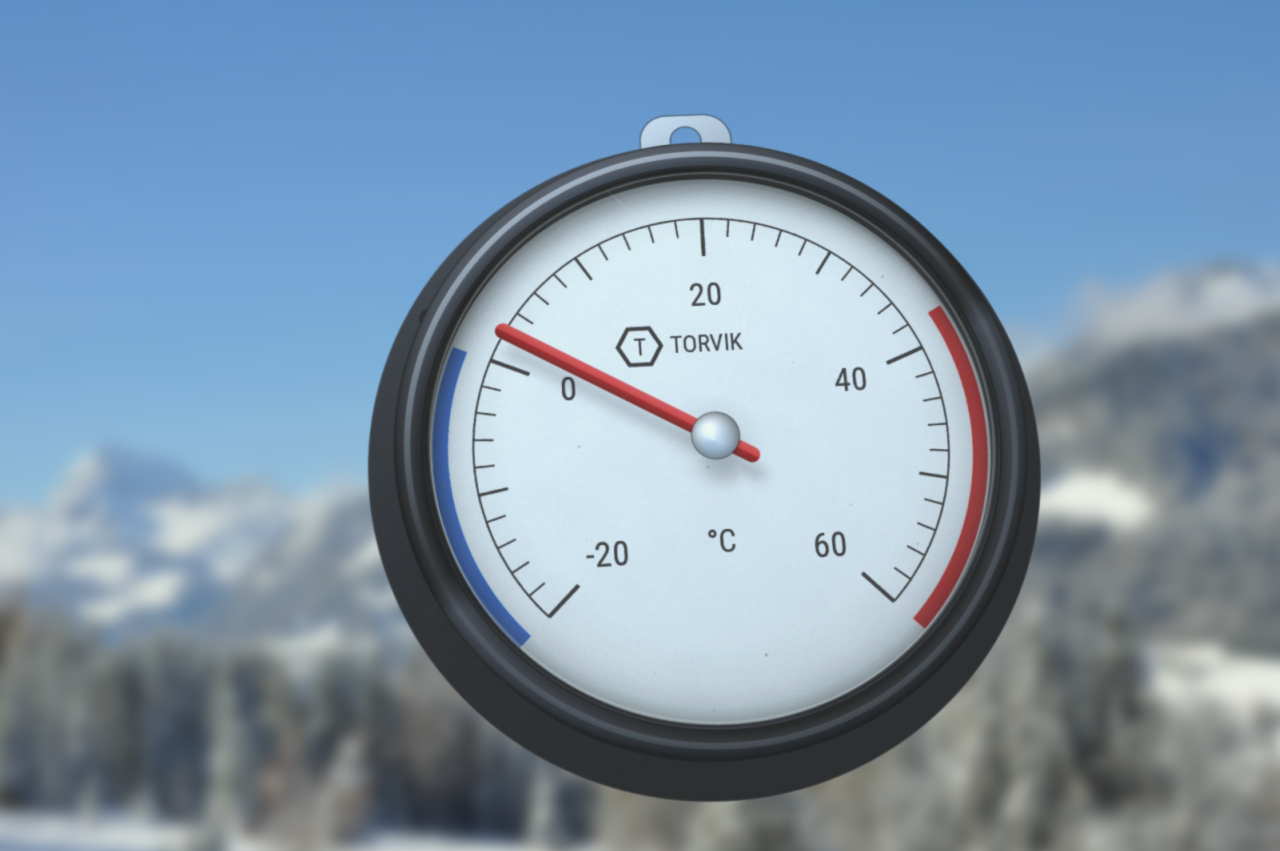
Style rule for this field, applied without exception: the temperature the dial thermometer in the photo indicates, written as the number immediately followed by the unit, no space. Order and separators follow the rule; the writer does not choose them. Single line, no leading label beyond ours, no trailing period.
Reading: 2°C
